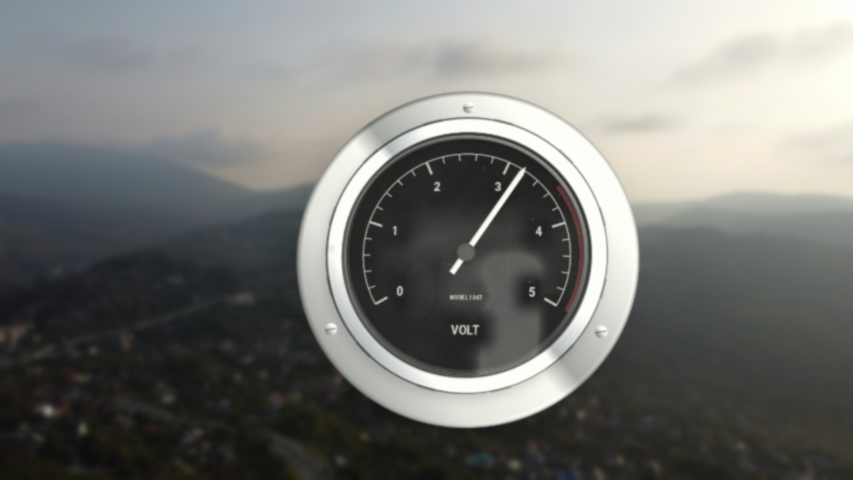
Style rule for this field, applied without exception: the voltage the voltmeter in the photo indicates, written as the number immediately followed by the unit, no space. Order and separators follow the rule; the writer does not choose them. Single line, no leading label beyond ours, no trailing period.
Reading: 3.2V
